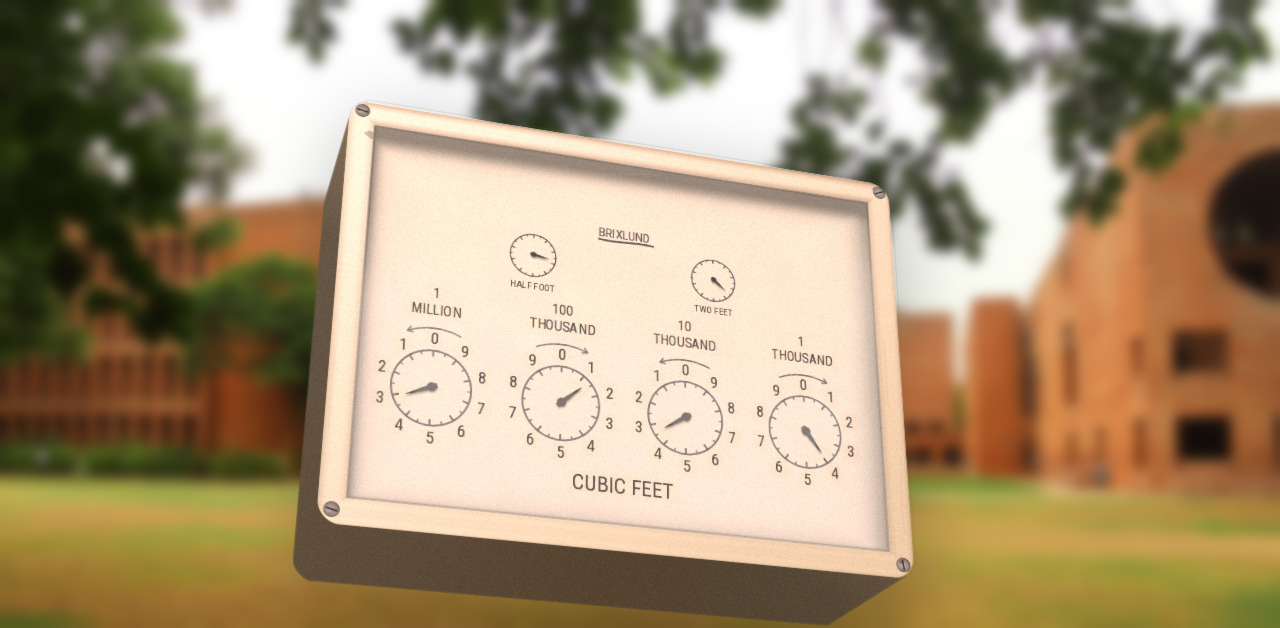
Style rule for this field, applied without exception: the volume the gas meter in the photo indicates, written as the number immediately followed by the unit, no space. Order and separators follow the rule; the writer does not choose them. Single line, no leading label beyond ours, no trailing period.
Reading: 313400ft³
